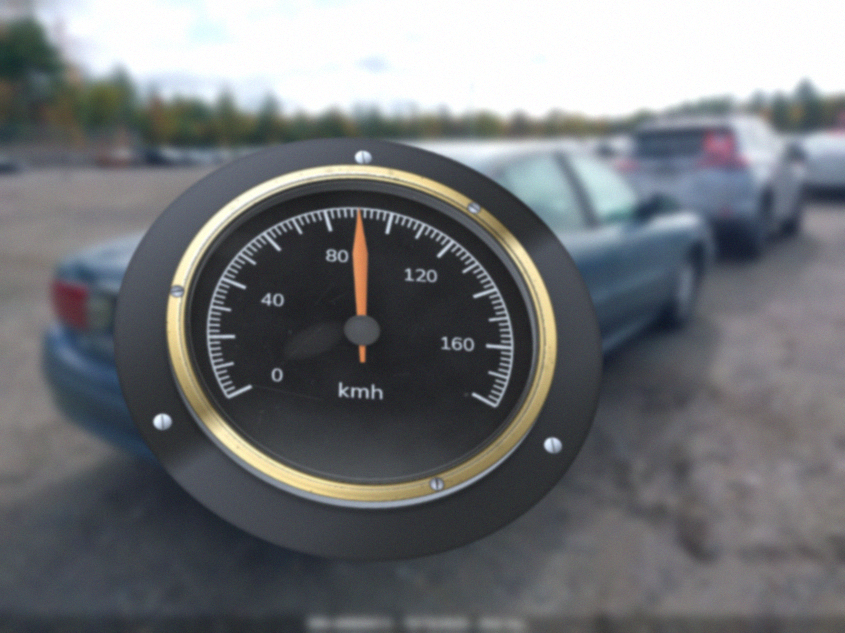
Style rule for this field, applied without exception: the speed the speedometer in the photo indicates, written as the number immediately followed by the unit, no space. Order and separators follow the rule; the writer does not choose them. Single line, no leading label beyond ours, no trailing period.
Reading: 90km/h
